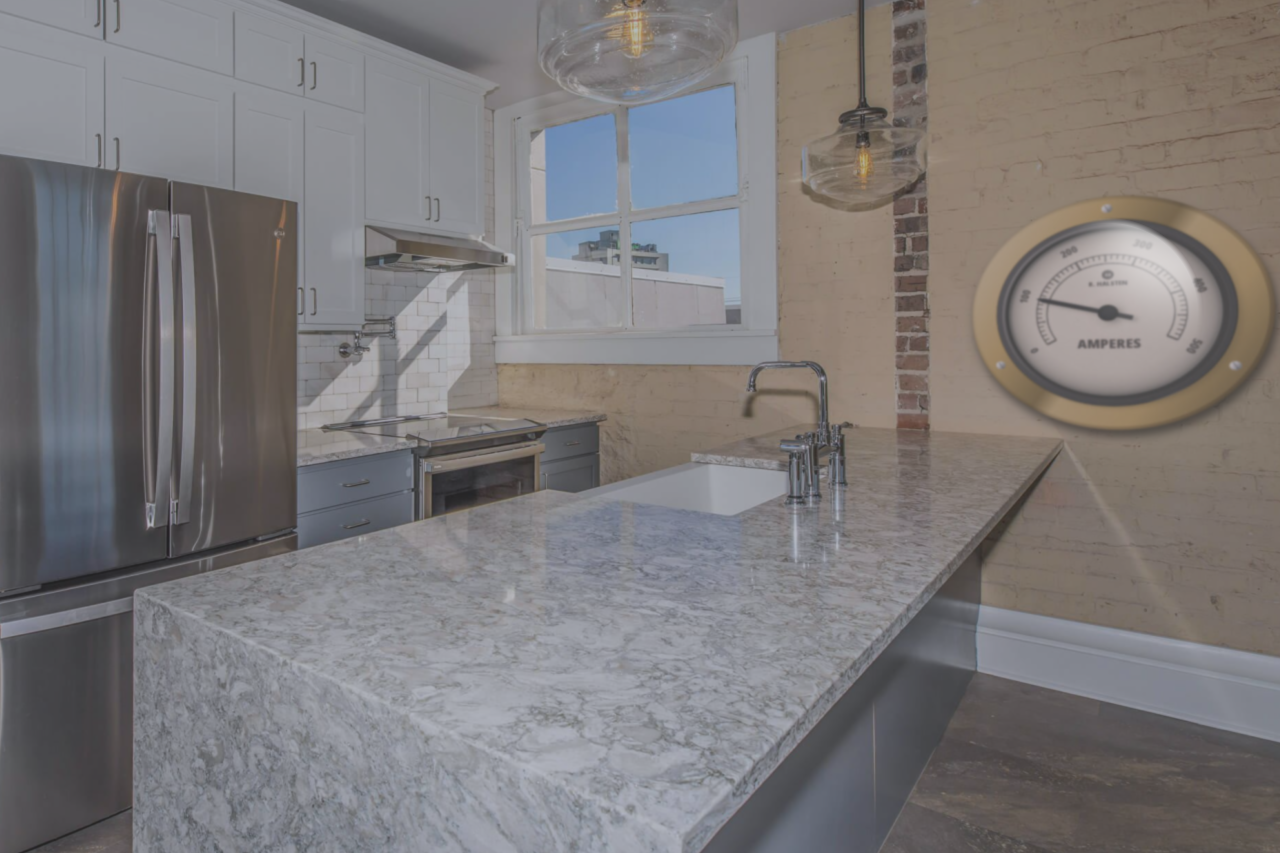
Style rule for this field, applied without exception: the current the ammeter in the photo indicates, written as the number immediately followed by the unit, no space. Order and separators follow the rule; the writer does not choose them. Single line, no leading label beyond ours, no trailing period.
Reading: 100A
